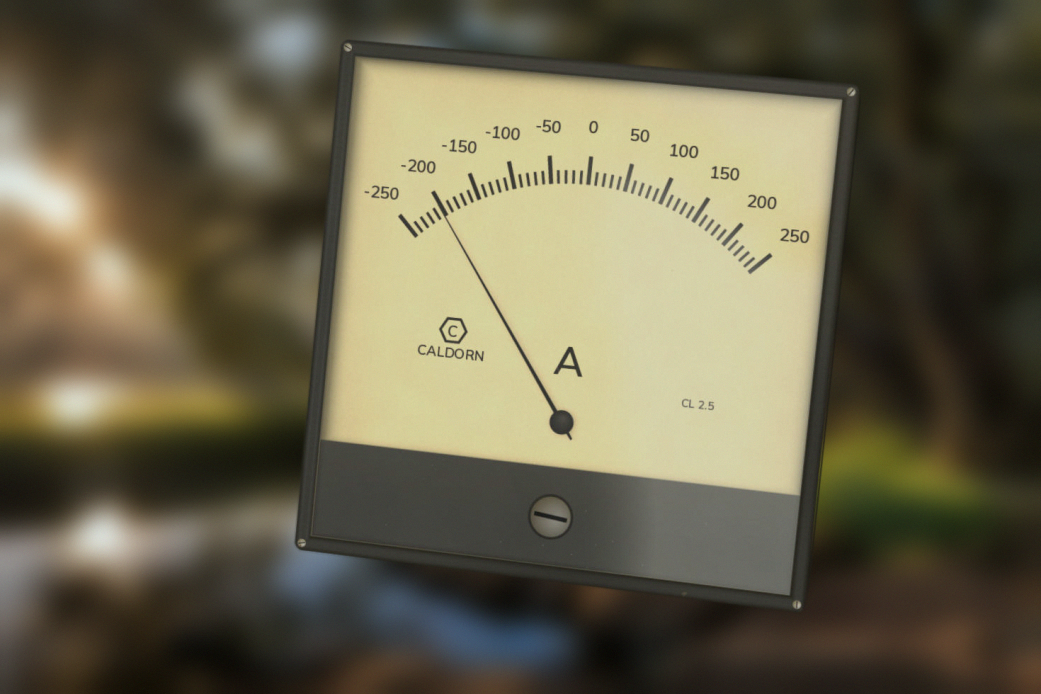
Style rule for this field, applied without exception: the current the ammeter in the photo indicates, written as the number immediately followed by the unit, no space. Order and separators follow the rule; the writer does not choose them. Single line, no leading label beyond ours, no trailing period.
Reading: -200A
